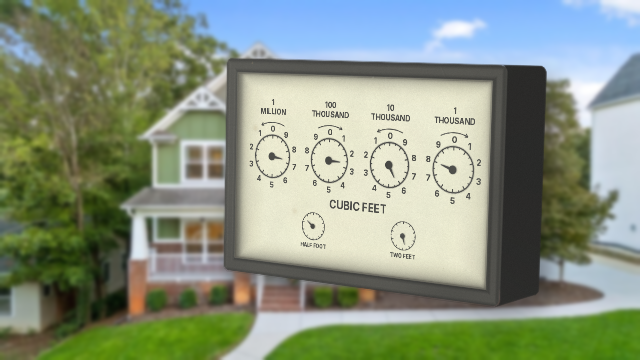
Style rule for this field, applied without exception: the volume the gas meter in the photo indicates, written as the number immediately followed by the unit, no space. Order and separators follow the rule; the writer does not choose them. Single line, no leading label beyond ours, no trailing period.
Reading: 725800ft³
